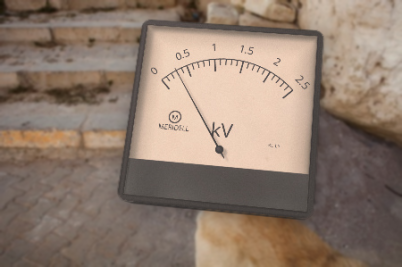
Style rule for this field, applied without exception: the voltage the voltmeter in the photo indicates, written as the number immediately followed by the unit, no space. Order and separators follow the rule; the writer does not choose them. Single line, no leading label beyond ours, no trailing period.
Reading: 0.3kV
